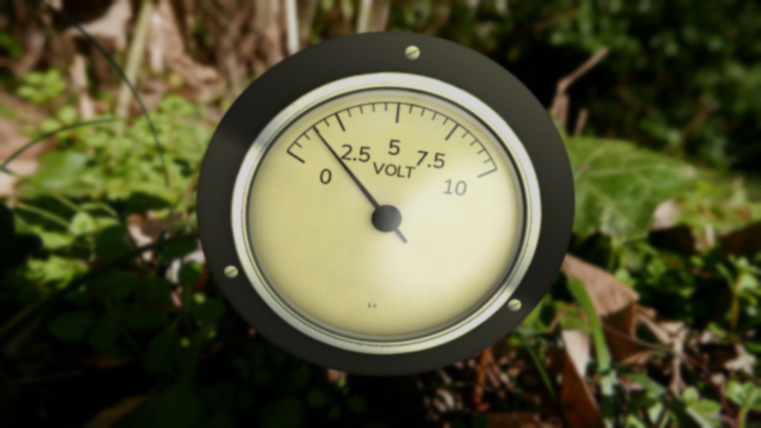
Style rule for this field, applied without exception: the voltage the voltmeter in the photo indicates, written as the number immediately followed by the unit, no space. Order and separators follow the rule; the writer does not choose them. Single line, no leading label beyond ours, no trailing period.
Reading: 1.5V
